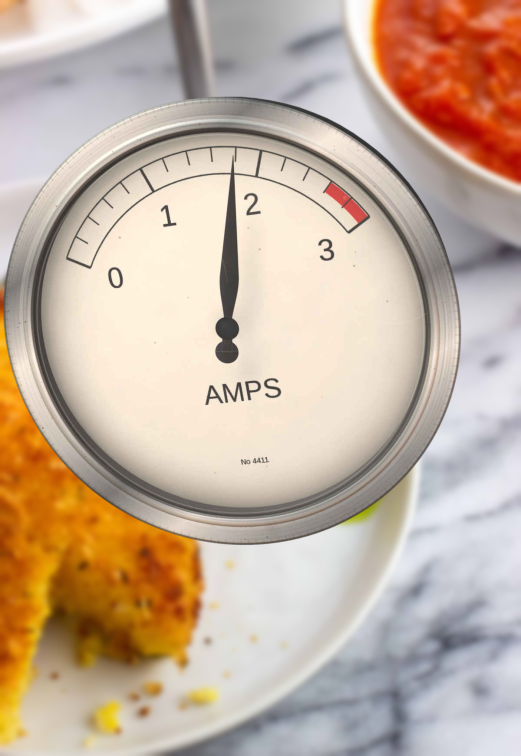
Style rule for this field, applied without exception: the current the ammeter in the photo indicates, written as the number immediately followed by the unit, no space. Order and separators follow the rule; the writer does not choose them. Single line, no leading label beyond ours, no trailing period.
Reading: 1.8A
